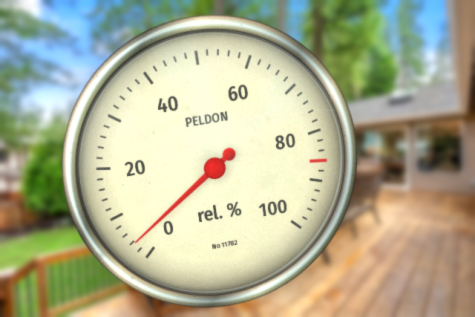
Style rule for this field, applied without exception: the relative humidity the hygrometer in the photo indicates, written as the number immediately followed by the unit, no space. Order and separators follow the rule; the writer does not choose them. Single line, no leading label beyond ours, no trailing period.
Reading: 4%
